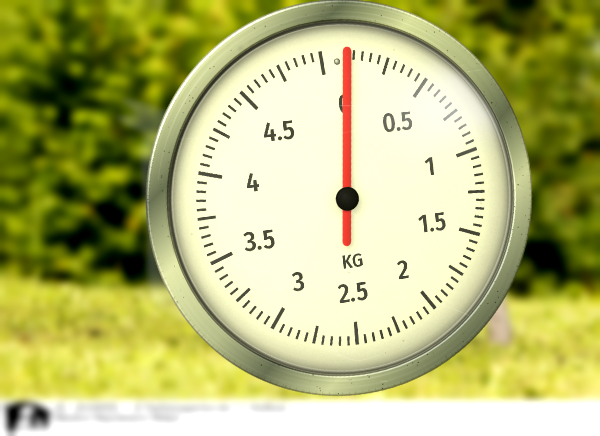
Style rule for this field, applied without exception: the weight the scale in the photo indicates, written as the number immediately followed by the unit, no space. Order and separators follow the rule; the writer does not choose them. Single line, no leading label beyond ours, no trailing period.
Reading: 0kg
